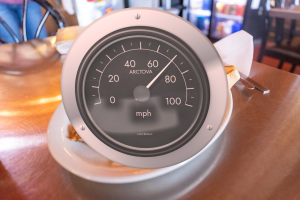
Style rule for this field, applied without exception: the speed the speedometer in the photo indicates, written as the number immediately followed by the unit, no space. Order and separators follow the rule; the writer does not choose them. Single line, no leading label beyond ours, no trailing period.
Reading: 70mph
